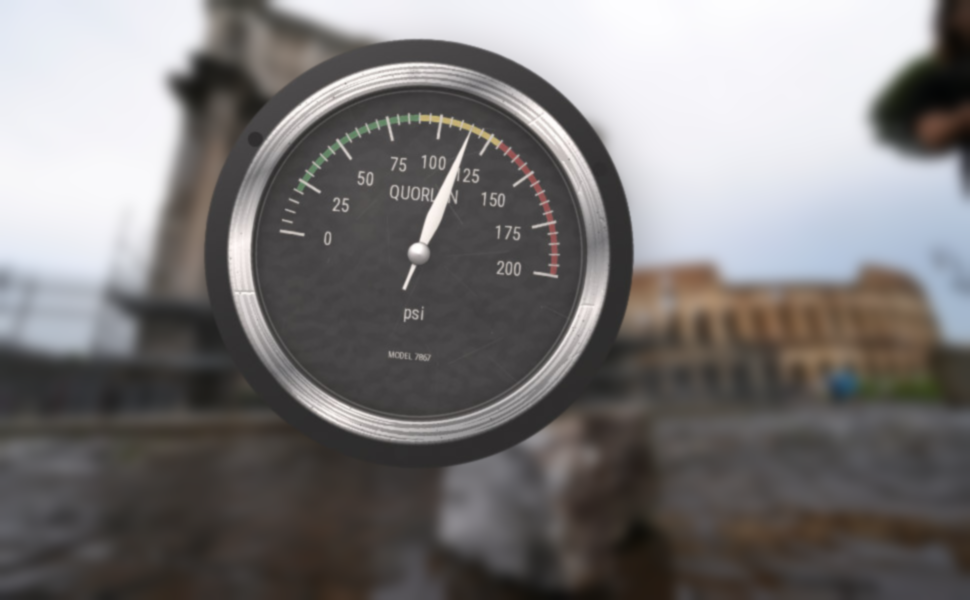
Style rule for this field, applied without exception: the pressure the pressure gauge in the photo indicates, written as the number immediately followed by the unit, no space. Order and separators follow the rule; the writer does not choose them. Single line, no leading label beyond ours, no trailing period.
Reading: 115psi
